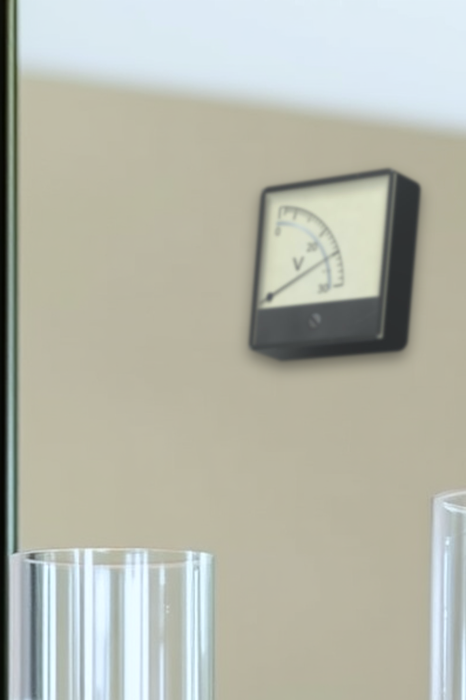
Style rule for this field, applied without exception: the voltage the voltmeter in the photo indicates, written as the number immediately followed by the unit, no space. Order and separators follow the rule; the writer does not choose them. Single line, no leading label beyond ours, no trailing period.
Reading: 25V
